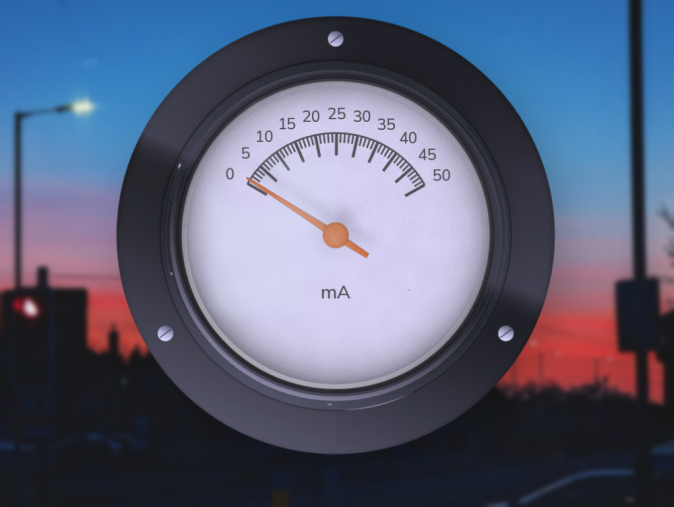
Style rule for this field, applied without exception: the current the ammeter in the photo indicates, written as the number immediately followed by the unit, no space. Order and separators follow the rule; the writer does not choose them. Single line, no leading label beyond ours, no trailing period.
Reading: 1mA
